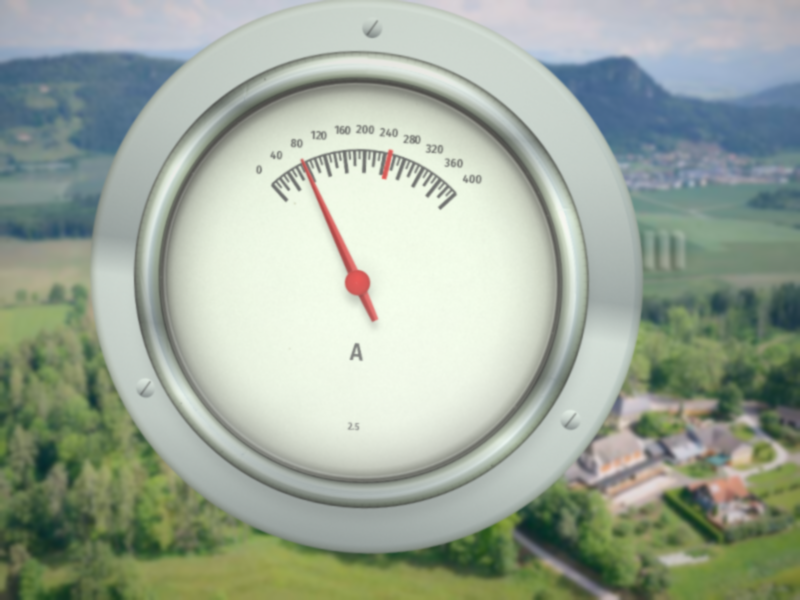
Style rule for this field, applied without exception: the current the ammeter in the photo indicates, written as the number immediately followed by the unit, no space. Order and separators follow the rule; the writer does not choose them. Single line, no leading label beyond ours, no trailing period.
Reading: 80A
